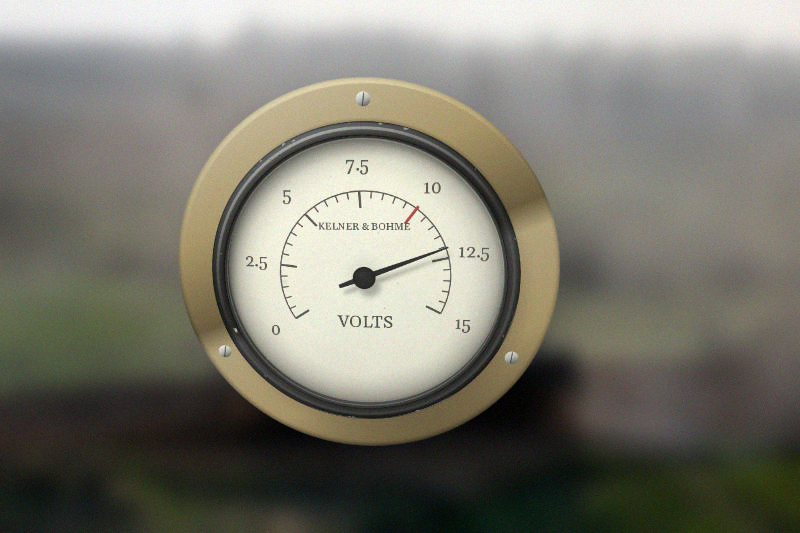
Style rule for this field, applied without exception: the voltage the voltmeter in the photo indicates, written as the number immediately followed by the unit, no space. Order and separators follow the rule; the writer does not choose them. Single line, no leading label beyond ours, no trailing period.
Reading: 12V
